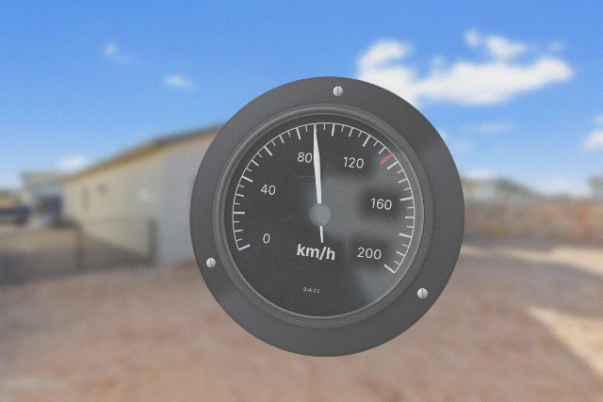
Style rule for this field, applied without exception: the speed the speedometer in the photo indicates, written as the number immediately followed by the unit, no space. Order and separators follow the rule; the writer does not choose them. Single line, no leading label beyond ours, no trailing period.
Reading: 90km/h
